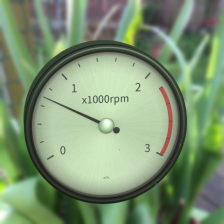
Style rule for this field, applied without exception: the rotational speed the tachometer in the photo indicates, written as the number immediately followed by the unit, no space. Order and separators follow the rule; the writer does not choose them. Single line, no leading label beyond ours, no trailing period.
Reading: 700rpm
